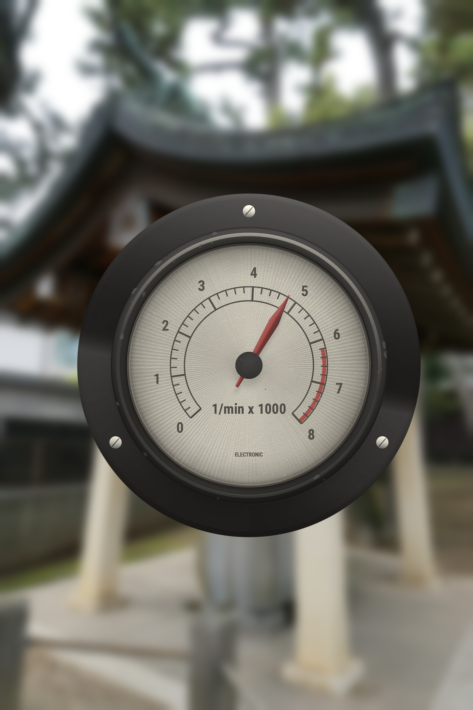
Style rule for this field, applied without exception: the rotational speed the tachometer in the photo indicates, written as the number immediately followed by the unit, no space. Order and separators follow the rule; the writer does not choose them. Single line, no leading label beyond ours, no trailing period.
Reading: 4800rpm
